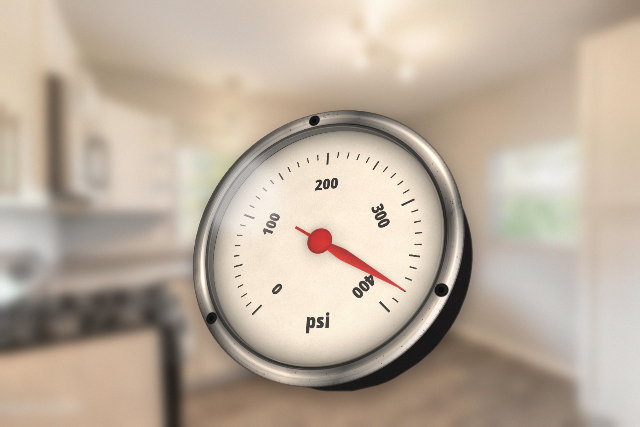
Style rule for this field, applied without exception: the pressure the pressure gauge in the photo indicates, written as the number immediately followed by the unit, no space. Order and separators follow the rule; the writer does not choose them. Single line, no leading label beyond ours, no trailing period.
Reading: 380psi
